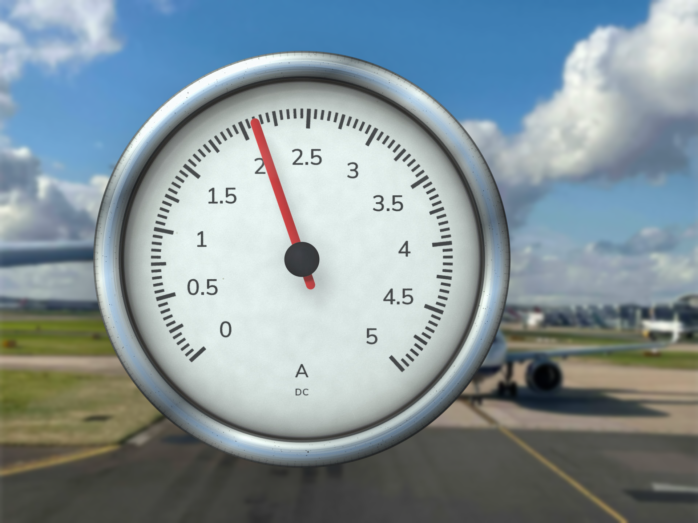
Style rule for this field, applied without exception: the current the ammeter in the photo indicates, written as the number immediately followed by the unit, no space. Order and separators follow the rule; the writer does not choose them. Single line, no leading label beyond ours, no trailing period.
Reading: 2.1A
